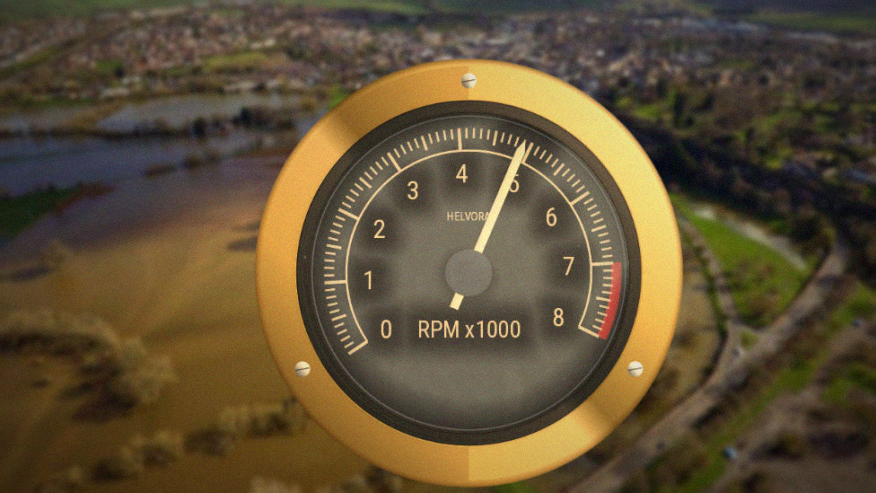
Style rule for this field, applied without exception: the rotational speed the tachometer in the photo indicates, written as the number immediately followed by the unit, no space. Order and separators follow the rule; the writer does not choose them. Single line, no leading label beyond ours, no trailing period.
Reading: 4900rpm
